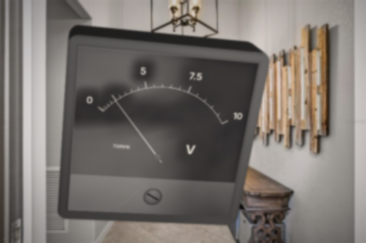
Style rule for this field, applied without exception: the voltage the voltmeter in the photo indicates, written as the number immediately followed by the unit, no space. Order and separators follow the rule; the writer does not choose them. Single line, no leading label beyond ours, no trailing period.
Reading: 2.5V
